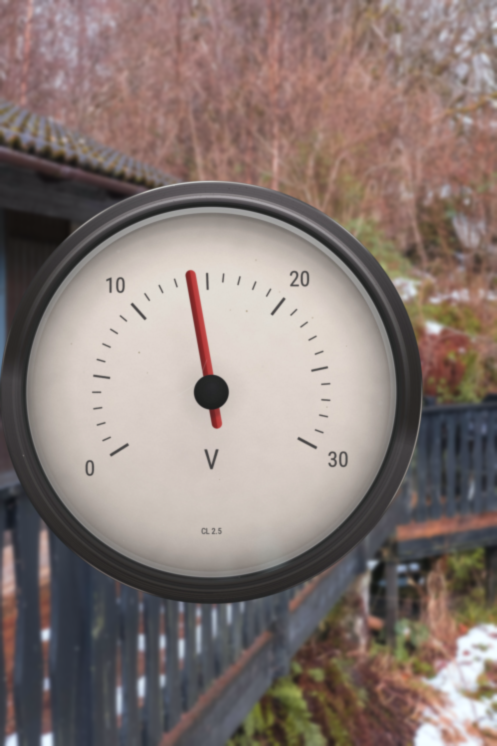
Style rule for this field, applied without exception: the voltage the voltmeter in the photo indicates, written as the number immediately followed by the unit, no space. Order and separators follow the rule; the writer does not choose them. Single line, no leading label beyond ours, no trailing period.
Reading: 14V
